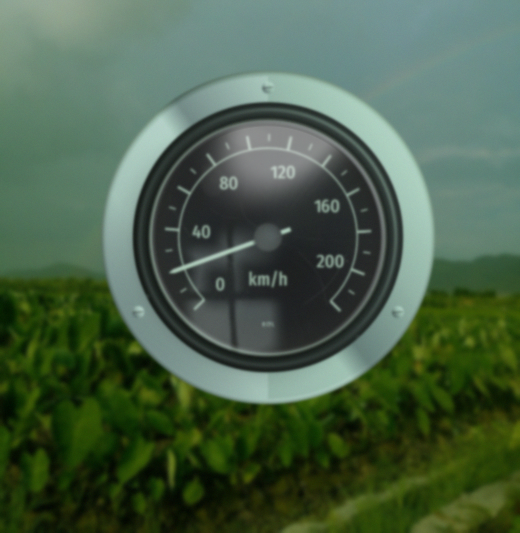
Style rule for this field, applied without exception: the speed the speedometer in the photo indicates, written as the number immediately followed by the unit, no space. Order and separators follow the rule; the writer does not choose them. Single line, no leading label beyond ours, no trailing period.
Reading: 20km/h
